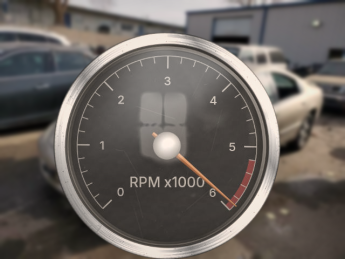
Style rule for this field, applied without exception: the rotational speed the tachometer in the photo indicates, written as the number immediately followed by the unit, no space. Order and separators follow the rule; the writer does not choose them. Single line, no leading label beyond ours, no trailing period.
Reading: 5900rpm
